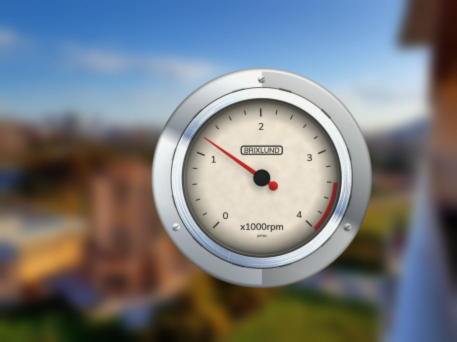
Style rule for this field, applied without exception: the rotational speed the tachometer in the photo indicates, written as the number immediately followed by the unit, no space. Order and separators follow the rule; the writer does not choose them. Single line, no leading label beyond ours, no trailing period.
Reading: 1200rpm
